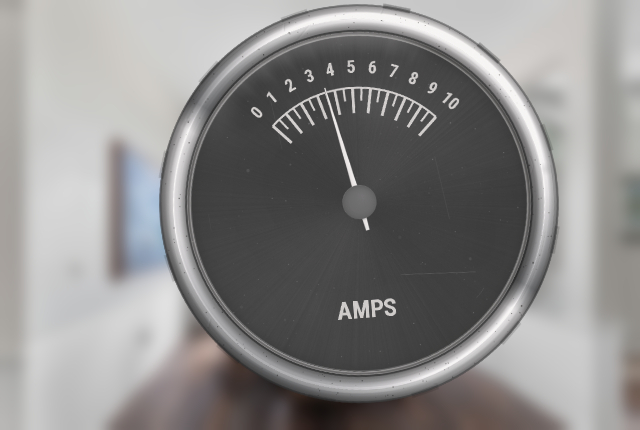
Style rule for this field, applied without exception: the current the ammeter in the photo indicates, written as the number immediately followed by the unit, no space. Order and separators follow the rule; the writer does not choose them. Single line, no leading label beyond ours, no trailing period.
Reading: 3.5A
